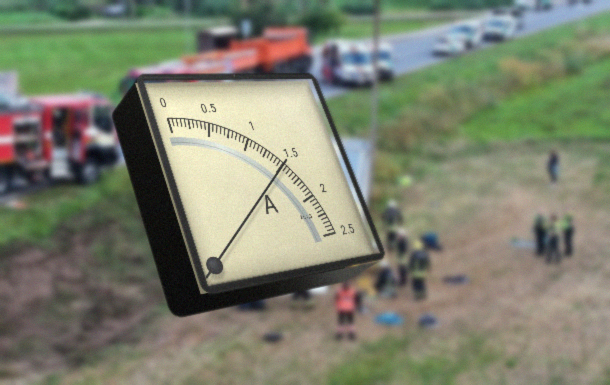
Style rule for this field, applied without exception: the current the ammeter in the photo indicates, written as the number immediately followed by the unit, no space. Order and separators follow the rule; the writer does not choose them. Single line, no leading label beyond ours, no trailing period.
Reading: 1.5A
